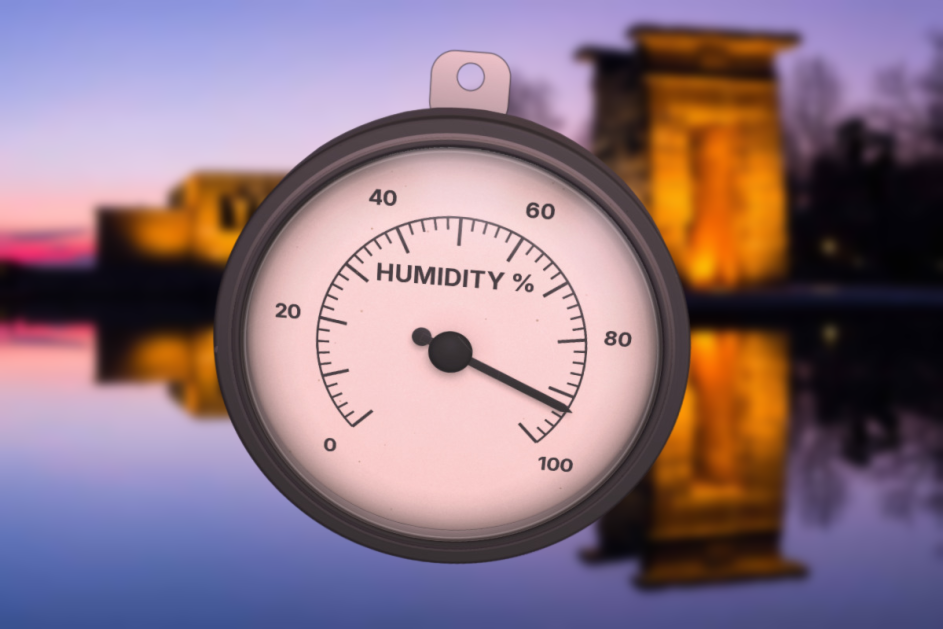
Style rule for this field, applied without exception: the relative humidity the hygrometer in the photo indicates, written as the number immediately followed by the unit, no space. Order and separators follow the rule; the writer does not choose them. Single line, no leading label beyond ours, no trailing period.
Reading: 92%
